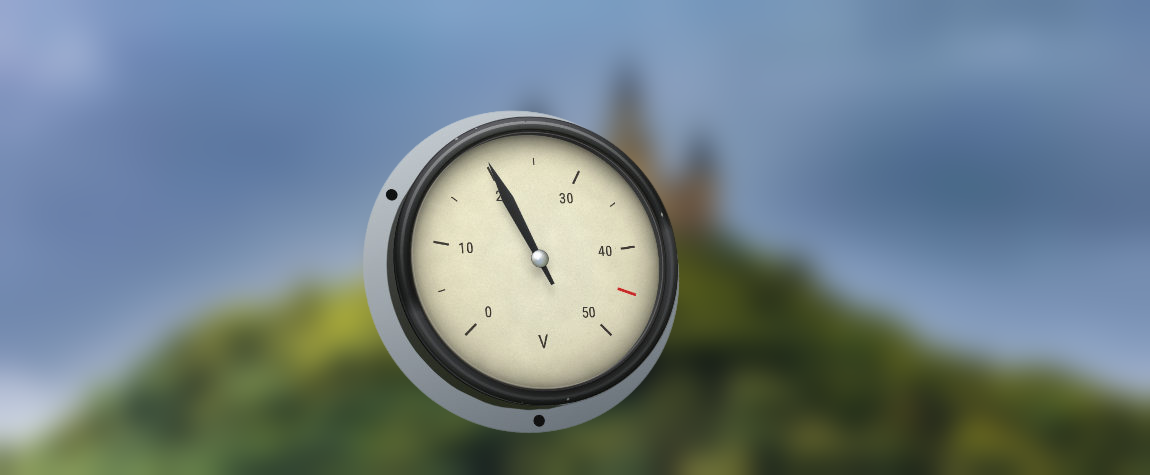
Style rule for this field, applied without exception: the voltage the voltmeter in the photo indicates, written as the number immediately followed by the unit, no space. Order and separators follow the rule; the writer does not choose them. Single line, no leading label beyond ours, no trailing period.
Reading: 20V
